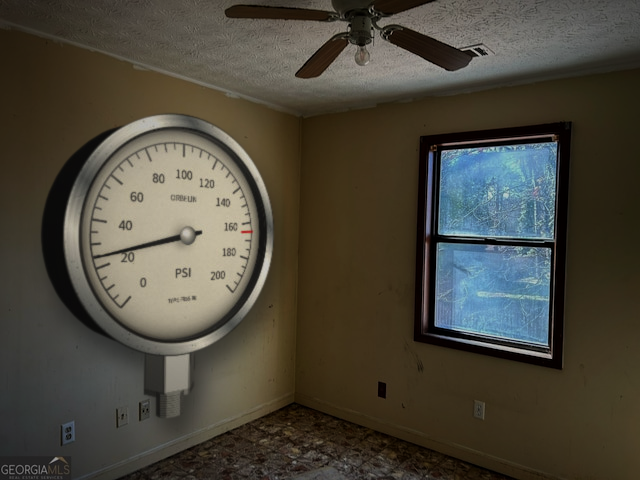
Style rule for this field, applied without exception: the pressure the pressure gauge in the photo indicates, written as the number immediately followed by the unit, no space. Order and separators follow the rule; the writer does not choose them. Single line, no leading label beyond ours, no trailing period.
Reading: 25psi
